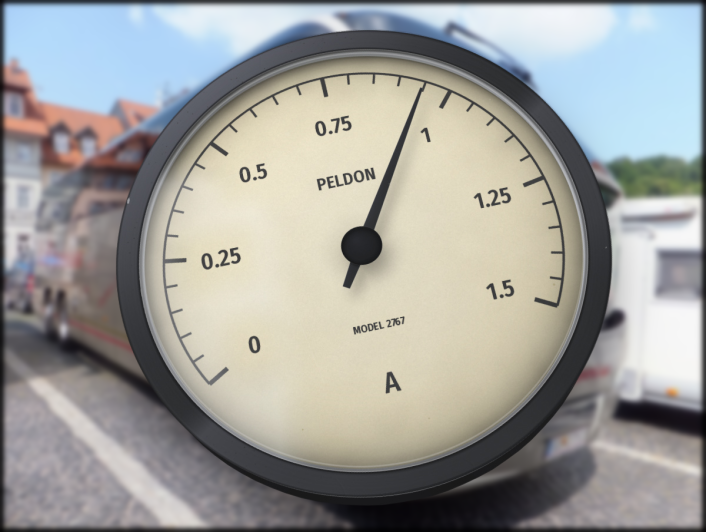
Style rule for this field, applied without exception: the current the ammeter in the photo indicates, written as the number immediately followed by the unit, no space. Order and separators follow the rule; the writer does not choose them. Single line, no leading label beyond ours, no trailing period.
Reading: 0.95A
